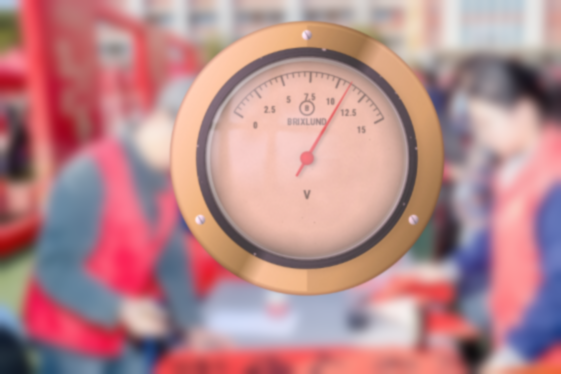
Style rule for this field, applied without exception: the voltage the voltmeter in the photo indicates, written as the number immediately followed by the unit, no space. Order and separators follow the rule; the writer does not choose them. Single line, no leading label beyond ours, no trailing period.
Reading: 11V
